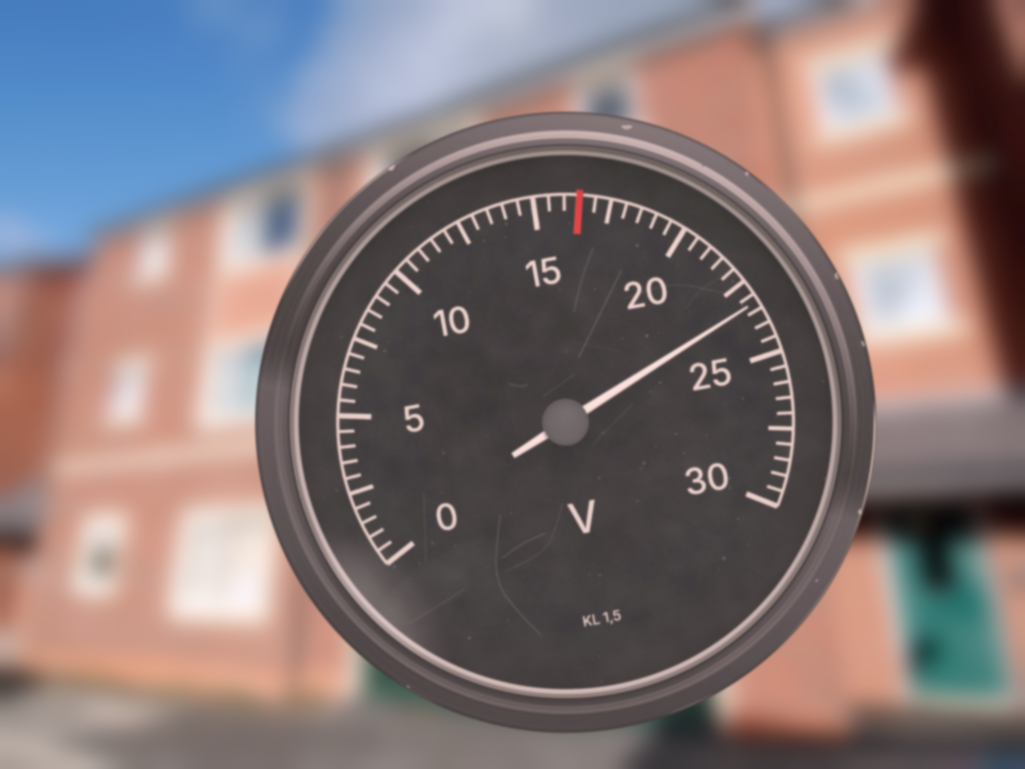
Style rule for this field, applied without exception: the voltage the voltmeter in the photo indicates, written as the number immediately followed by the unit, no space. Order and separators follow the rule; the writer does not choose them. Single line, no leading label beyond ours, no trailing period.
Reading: 23.25V
